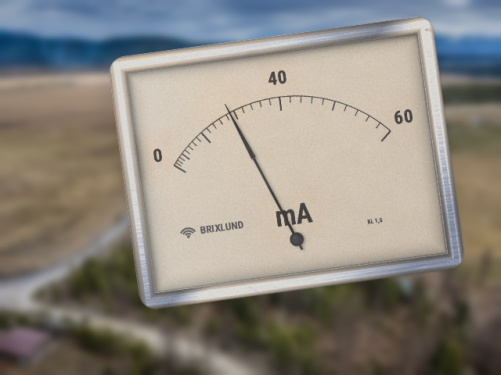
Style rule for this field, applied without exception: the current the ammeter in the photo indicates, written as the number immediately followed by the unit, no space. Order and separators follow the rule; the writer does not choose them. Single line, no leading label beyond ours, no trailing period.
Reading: 29mA
